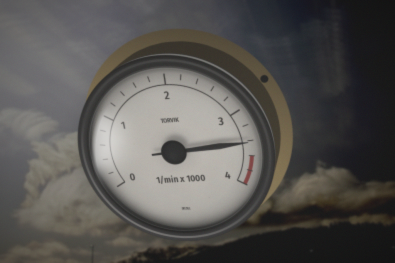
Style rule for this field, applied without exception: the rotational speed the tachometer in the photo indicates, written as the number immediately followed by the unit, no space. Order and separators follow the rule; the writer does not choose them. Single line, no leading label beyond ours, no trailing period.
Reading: 3400rpm
